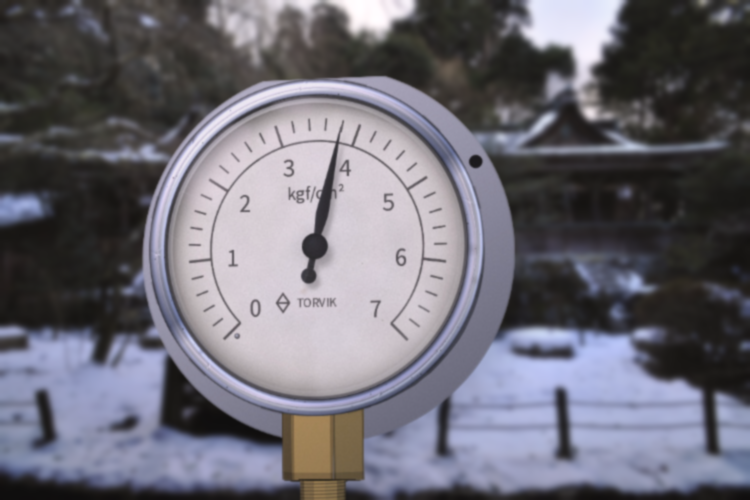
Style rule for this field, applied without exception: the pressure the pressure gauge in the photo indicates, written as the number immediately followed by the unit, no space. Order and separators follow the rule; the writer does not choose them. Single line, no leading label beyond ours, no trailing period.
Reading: 3.8kg/cm²
